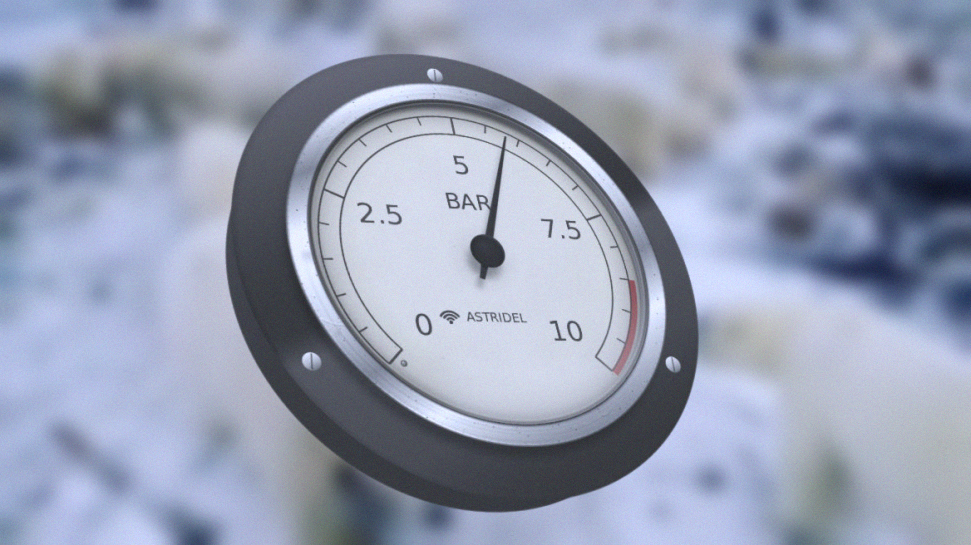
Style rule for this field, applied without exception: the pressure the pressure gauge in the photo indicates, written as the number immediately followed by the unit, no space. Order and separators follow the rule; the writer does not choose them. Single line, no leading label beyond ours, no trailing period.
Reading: 5.75bar
